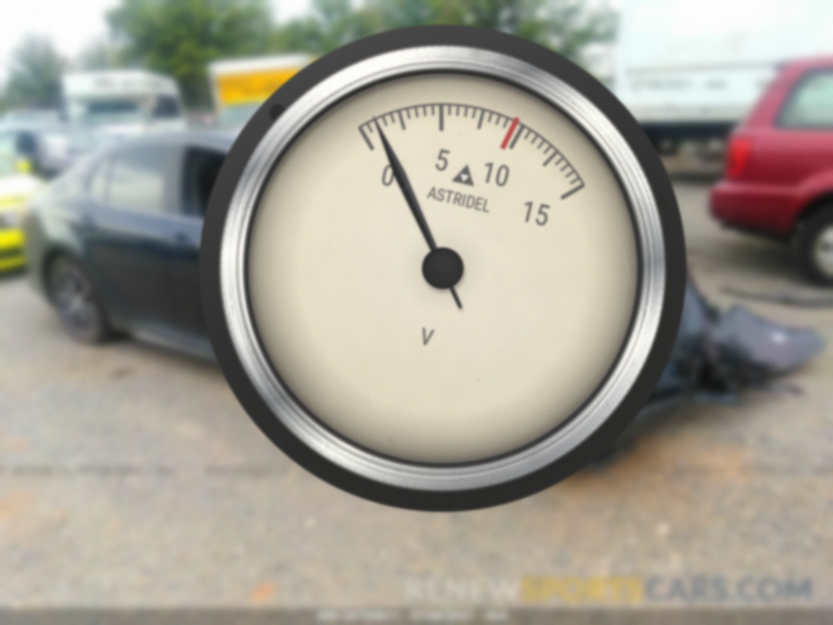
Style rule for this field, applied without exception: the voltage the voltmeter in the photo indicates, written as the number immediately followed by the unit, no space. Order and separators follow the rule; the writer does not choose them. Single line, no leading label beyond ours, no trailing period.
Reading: 1V
